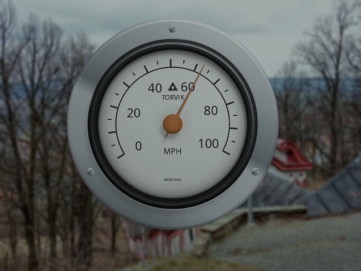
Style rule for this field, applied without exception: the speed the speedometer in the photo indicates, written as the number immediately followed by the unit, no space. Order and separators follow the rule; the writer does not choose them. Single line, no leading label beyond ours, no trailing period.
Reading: 62.5mph
